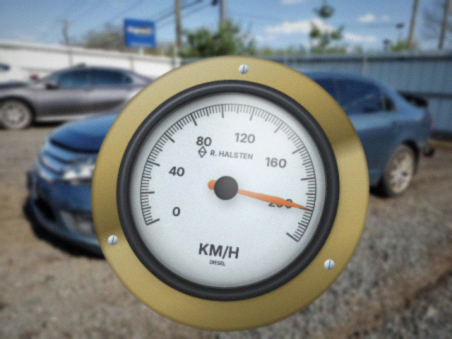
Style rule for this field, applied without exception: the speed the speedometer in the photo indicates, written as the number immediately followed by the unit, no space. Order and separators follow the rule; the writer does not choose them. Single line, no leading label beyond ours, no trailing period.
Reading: 200km/h
